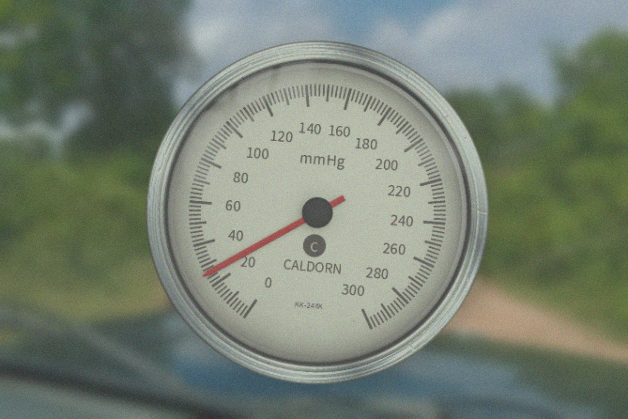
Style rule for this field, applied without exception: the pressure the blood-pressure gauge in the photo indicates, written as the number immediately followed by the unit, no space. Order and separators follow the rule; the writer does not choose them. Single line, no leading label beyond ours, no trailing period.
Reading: 26mmHg
